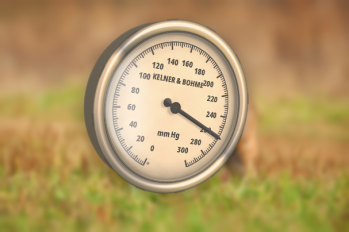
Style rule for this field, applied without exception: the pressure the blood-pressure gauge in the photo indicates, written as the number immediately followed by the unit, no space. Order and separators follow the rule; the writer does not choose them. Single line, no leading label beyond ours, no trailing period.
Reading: 260mmHg
